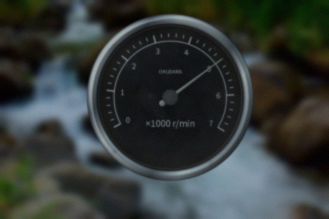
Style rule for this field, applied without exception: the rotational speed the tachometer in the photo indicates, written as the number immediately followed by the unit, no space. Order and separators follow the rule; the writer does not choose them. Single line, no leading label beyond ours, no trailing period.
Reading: 5000rpm
